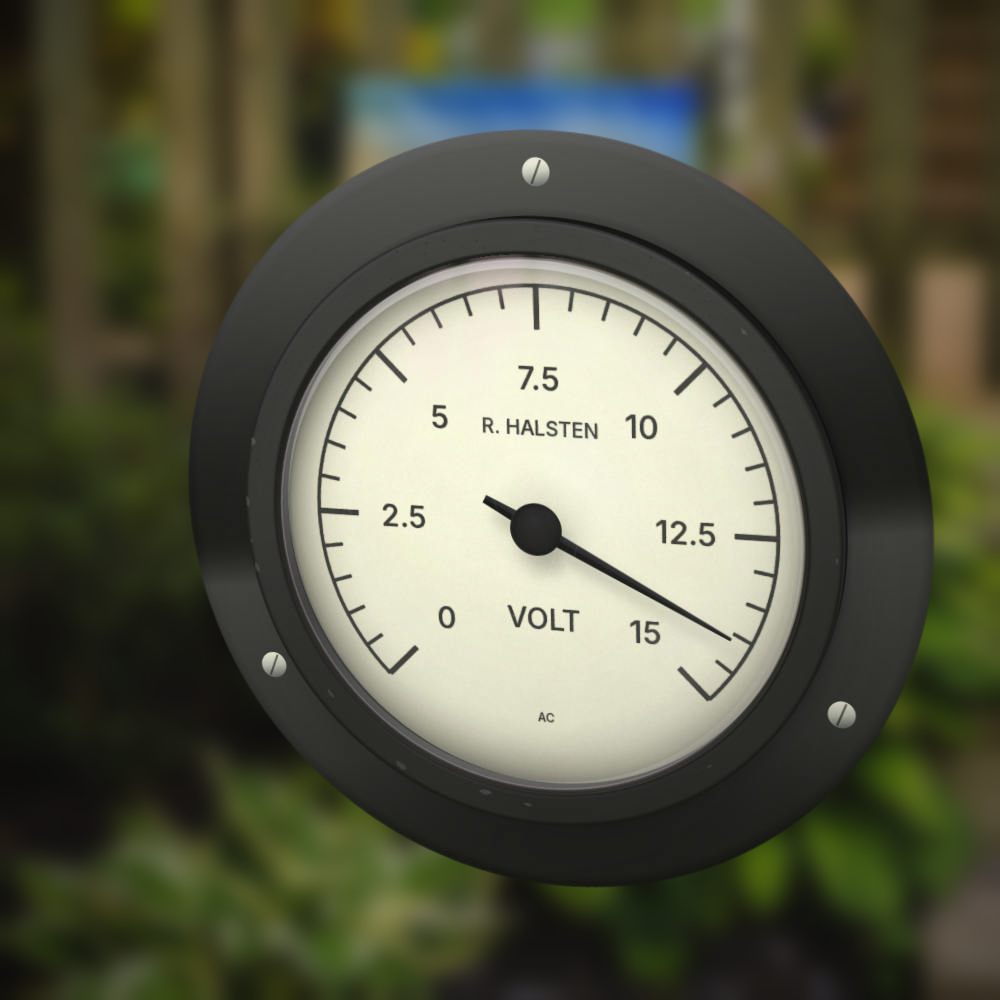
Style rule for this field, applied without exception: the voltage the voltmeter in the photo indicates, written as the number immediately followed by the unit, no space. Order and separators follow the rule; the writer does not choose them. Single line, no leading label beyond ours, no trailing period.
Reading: 14V
